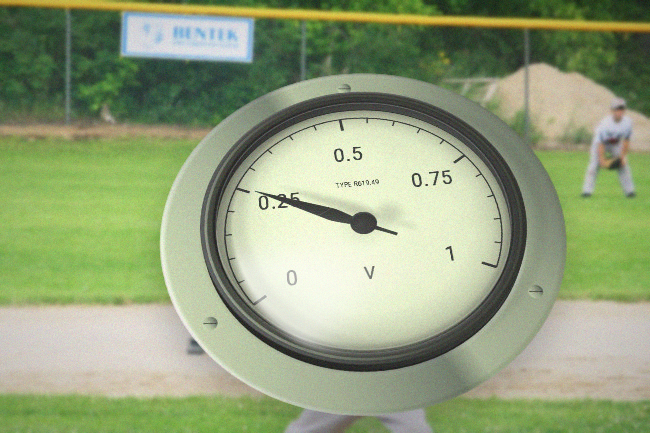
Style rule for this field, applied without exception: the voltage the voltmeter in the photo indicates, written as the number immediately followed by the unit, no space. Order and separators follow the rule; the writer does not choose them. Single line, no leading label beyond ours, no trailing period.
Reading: 0.25V
